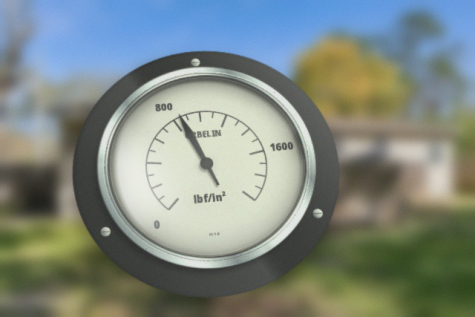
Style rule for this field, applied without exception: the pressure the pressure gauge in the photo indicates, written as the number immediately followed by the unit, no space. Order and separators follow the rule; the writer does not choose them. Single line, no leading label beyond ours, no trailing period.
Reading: 850psi
